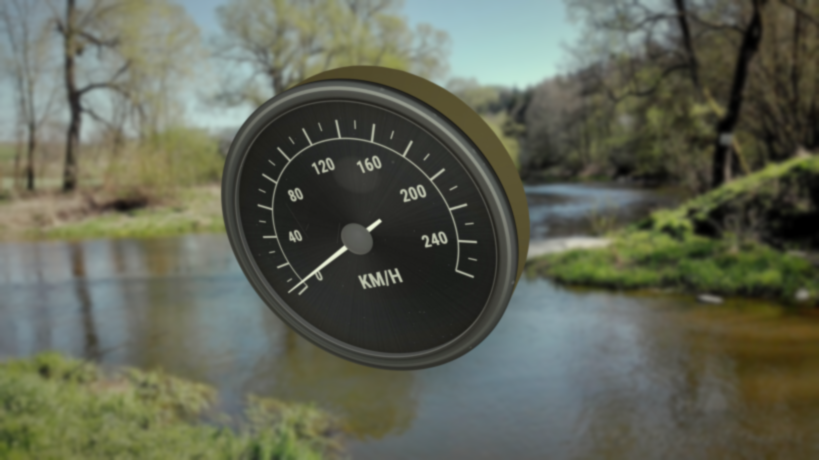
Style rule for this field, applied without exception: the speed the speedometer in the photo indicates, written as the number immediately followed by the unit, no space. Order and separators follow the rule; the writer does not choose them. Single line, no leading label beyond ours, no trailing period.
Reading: 5km/h
